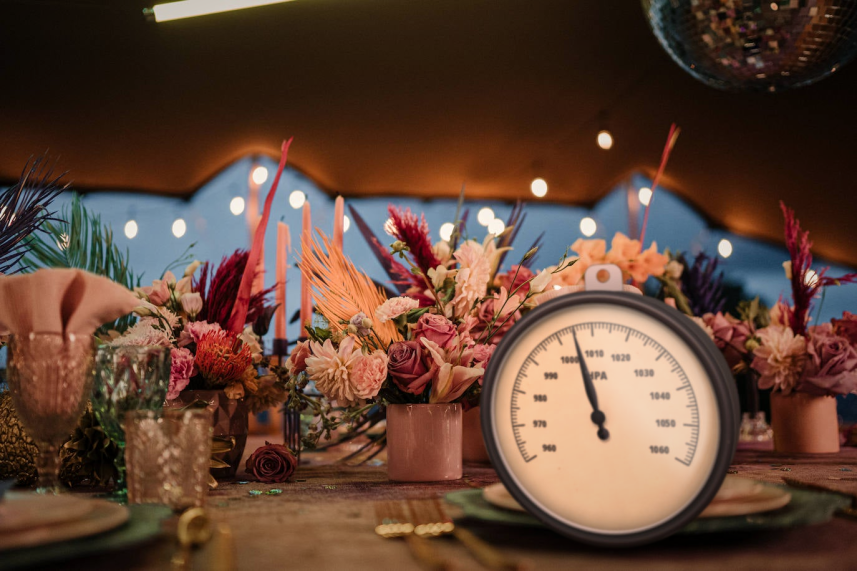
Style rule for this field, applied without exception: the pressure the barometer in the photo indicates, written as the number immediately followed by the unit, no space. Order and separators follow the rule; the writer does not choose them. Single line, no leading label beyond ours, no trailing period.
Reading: 1005hPa
